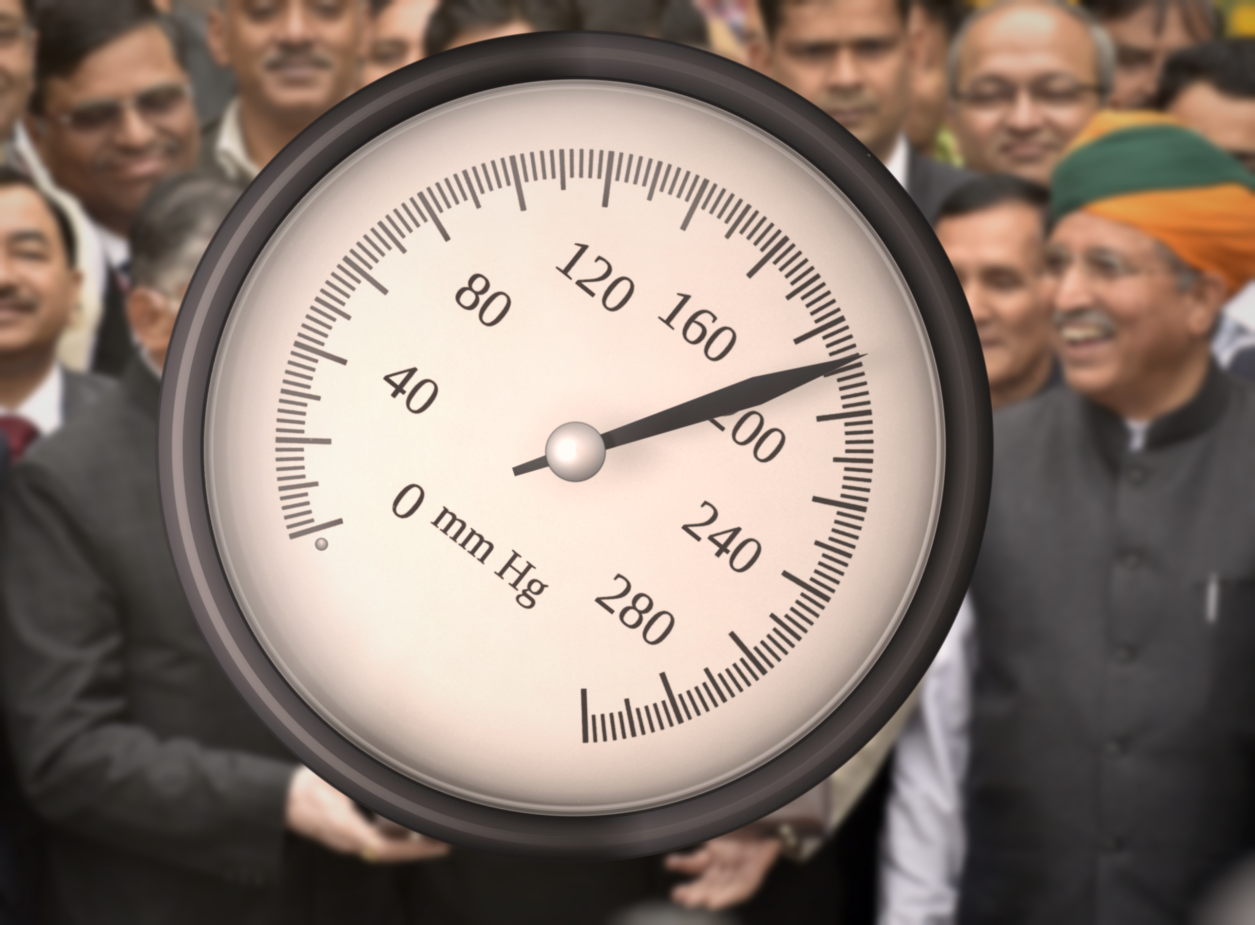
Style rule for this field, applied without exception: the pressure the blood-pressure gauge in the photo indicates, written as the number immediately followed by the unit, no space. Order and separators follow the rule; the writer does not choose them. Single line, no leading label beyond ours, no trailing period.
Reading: 188mmHg
